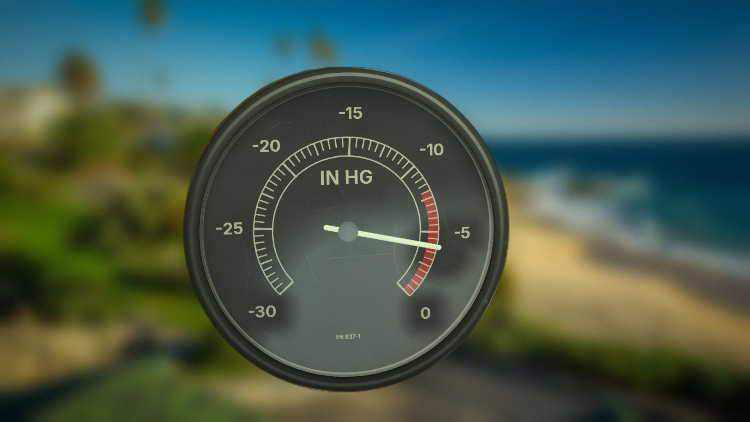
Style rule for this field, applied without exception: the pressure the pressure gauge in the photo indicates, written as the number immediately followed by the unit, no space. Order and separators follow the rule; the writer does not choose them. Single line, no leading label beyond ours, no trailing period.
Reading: -4inHg
